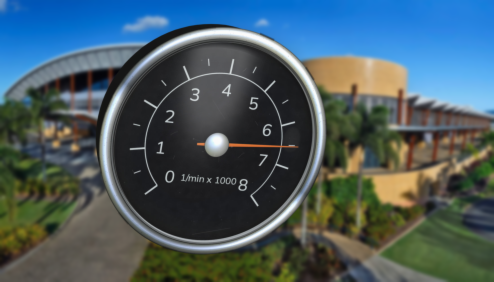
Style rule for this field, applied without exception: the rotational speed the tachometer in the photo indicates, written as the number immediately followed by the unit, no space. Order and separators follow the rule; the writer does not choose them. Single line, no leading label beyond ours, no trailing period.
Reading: 6500rpm
